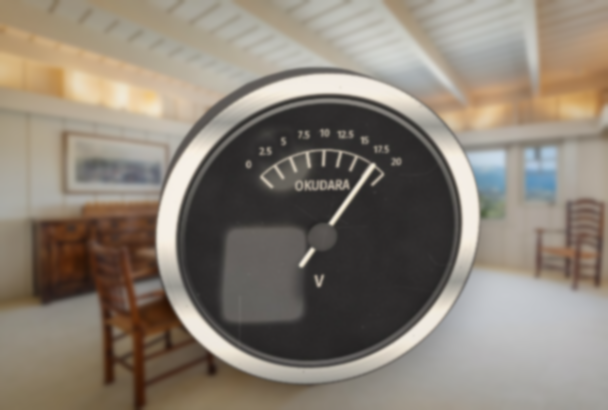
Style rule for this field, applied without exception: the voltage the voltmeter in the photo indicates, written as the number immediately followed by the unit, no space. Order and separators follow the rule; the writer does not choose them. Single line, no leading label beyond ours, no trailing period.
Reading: 17.5V
